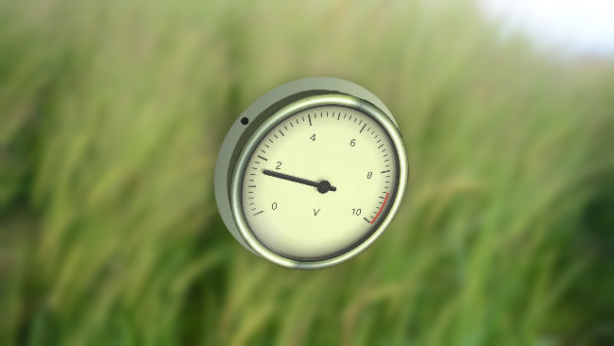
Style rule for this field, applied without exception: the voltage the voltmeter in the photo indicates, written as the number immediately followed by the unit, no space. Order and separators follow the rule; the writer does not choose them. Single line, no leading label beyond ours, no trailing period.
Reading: 1.6V
